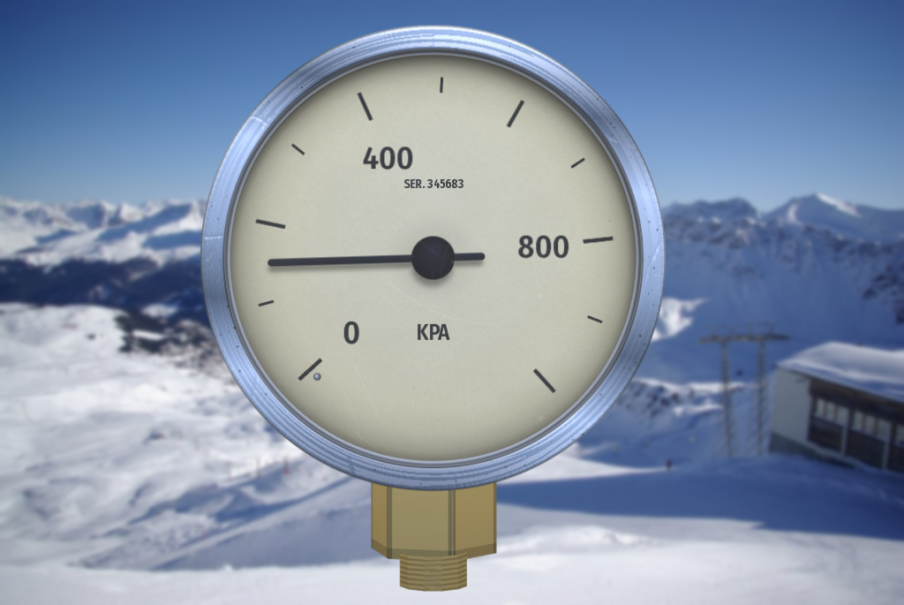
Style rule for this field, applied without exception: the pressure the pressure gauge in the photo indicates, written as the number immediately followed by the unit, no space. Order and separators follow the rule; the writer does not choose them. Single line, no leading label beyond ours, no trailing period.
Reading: 150kPa
